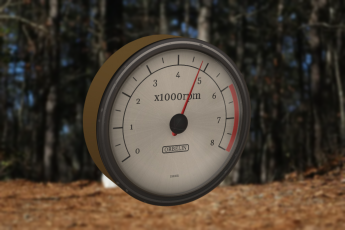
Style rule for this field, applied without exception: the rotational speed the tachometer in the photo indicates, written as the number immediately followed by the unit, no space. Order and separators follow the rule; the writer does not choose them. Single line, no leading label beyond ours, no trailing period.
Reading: 4750rpm
